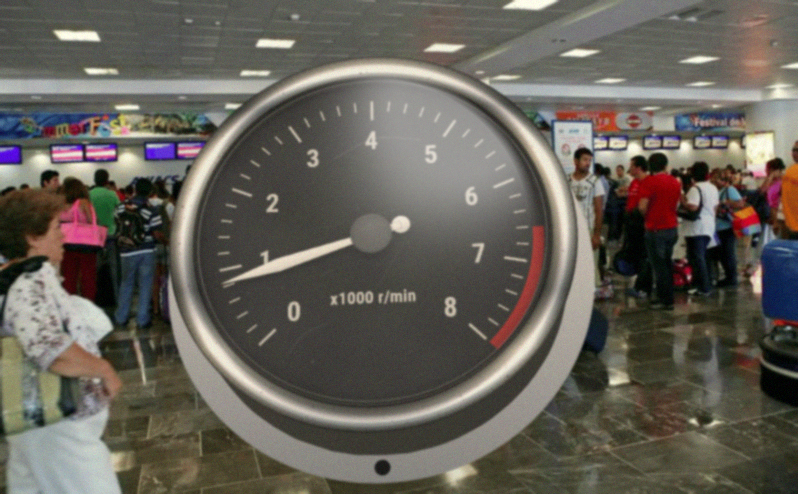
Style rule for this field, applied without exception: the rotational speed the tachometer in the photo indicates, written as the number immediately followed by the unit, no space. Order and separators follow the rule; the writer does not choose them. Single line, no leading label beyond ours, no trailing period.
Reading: 800rpm
